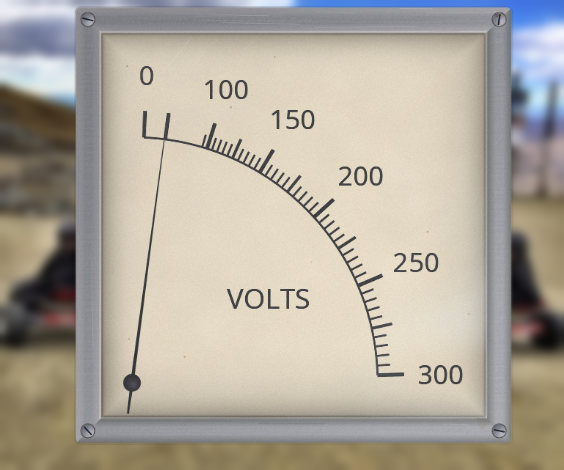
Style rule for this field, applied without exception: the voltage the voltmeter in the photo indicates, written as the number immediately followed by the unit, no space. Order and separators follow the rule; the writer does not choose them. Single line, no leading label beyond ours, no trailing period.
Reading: 50V
